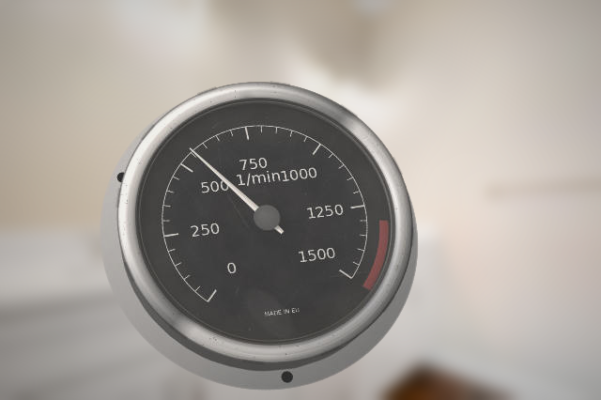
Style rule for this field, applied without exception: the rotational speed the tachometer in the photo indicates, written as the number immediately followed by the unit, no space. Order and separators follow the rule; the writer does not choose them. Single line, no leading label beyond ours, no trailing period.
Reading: 550rpm
